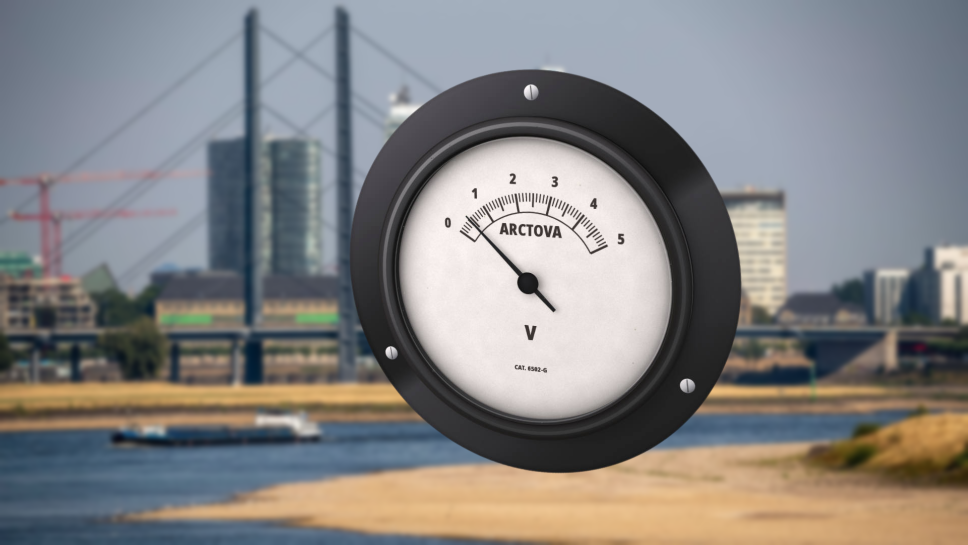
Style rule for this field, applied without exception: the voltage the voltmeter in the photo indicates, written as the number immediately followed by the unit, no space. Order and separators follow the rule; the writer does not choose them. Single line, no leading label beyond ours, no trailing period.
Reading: 0.5V
